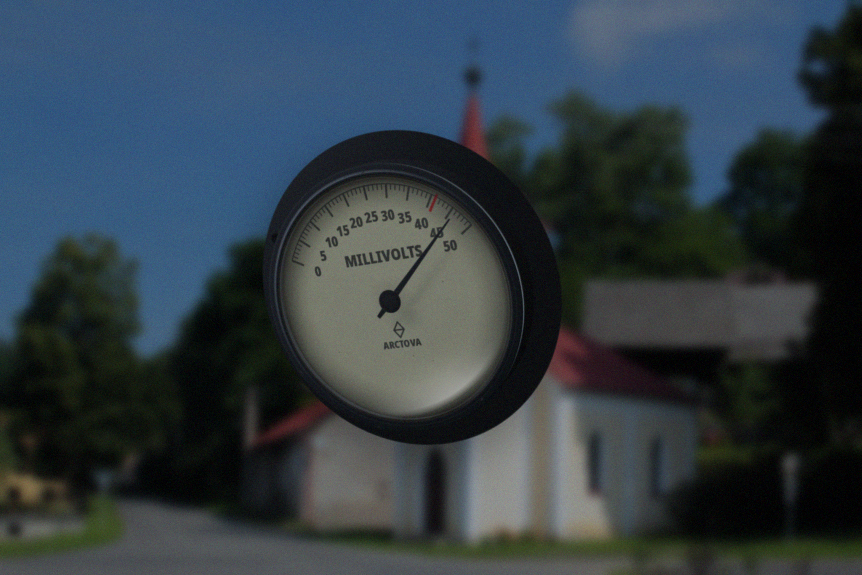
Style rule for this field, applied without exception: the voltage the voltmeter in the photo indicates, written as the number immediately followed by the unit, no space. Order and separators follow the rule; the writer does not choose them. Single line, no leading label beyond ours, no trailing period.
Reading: 46mV
